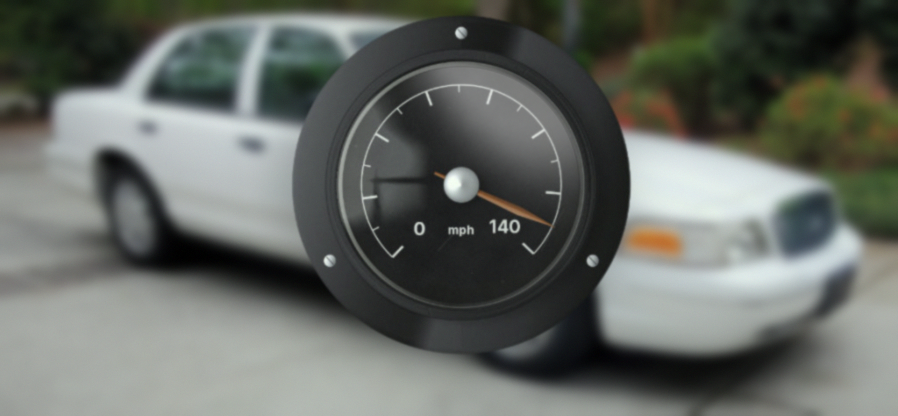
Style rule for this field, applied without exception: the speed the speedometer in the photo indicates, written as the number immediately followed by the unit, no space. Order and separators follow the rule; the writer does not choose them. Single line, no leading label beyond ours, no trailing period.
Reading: 130mph
